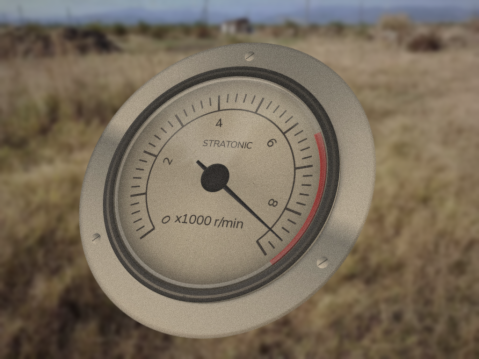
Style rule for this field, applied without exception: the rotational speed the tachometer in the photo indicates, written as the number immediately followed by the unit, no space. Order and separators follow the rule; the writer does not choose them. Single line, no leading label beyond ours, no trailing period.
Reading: 8600rpm
